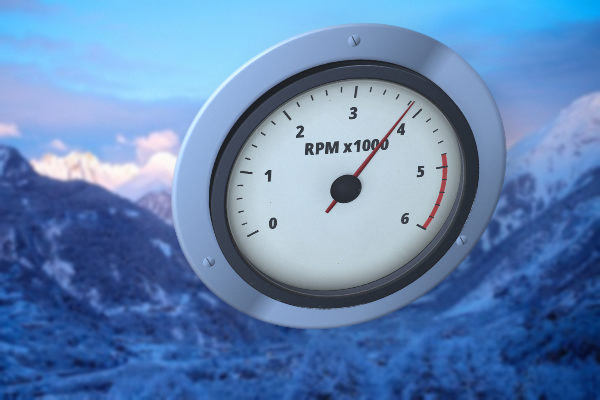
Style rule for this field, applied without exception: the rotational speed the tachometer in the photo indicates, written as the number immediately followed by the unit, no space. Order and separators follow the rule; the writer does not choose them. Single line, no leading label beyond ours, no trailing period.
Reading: 3800rpm
